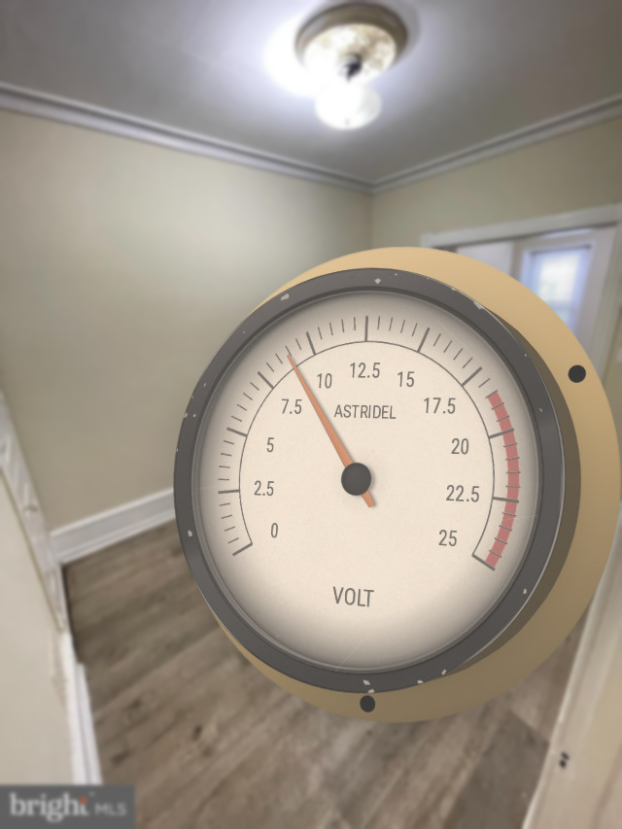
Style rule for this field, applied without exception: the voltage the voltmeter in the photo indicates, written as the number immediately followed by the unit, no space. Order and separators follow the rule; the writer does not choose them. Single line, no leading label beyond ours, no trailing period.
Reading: 9V
